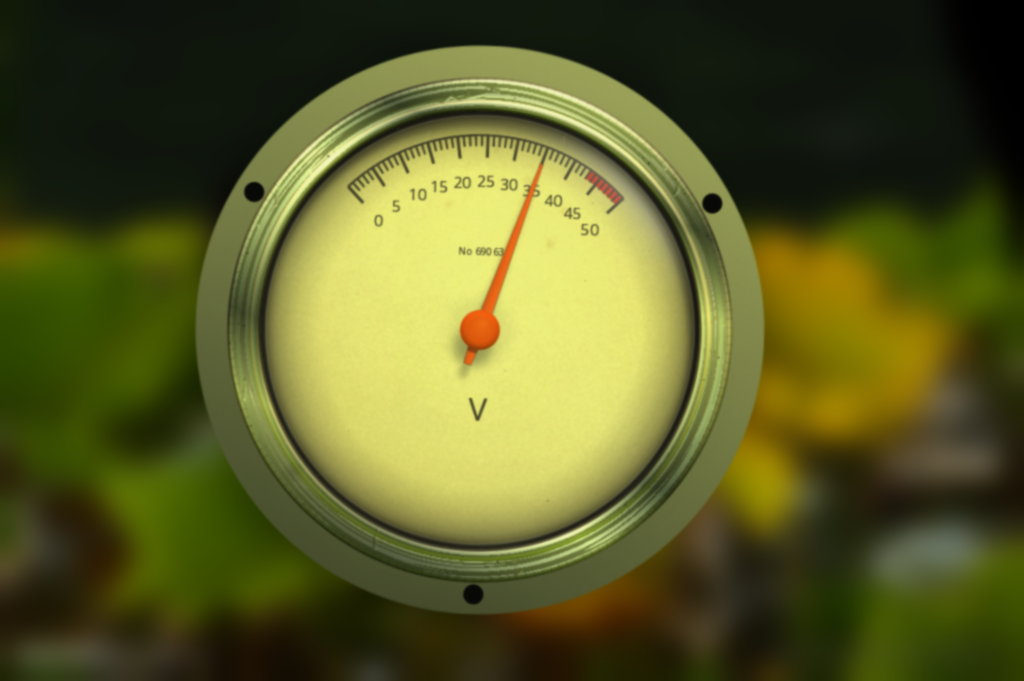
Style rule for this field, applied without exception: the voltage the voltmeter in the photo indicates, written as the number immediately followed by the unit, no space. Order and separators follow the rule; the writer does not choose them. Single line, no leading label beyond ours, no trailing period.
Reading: 35V
